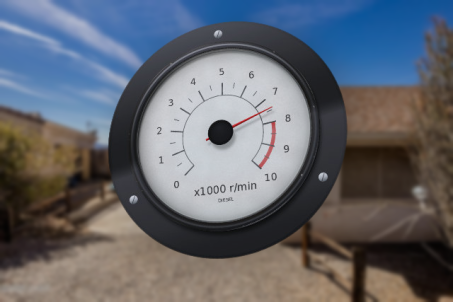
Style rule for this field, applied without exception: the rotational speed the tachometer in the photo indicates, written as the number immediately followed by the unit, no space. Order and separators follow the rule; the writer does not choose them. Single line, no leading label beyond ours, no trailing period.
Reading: 7500rpm
